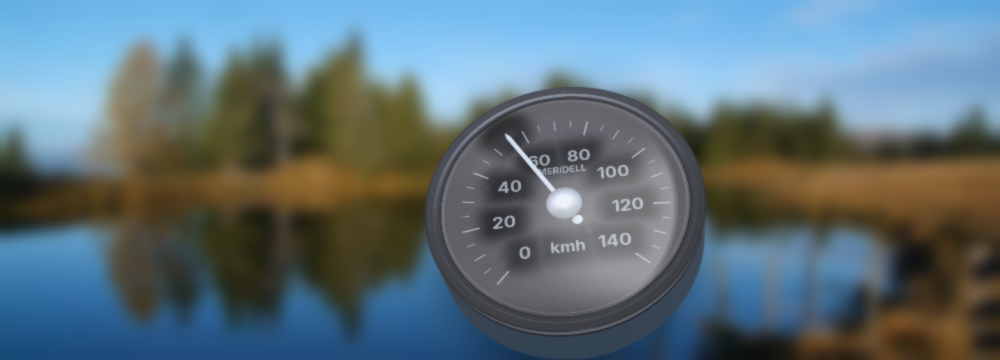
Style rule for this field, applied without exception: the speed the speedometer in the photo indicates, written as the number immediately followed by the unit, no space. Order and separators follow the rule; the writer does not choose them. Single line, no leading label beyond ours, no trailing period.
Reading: 55km/h
